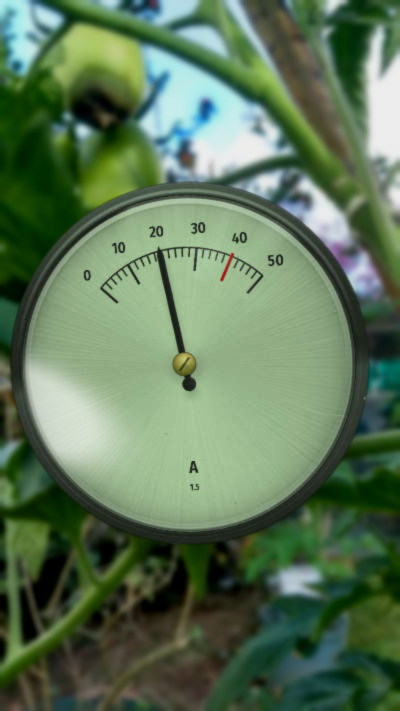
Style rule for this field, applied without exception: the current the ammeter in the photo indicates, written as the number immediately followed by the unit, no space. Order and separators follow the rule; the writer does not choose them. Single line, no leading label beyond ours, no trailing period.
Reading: 20A
